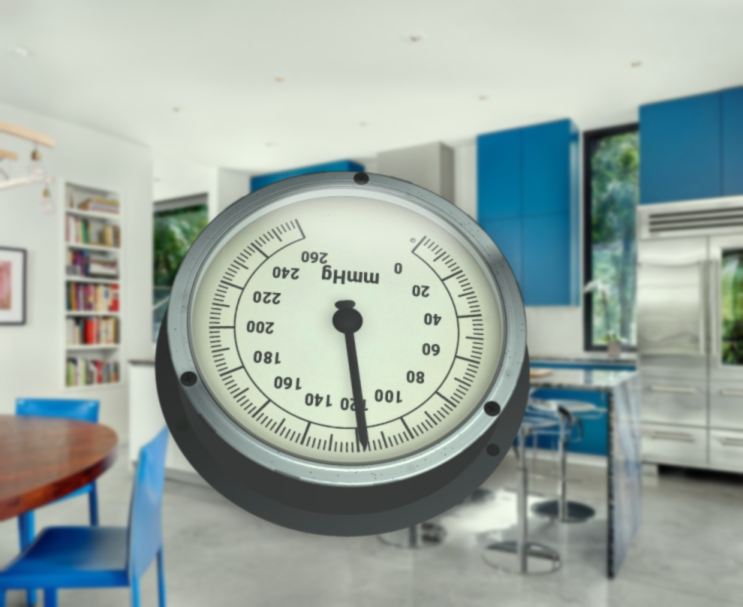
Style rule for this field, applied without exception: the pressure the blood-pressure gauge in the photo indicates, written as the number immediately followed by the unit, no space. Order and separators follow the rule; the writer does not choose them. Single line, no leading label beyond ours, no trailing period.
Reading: 118mmHg
